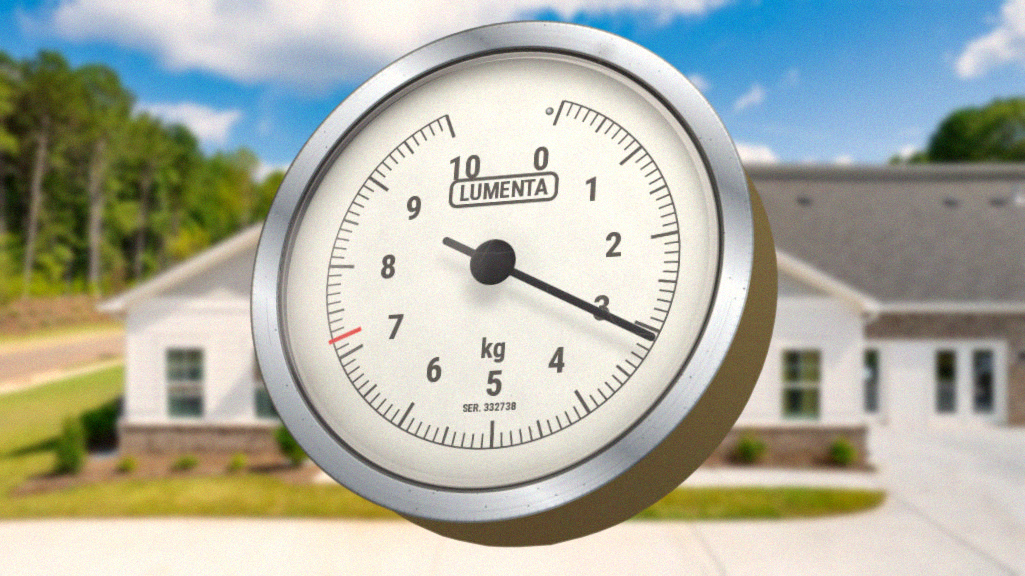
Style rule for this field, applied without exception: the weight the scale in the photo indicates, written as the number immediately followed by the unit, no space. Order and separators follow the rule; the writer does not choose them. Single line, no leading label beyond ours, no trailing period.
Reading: 3.1kg
